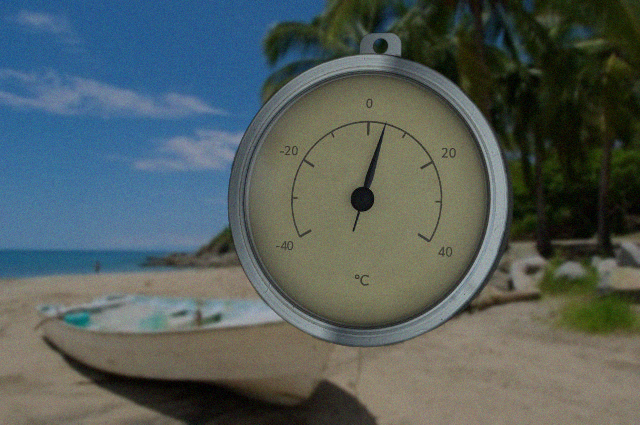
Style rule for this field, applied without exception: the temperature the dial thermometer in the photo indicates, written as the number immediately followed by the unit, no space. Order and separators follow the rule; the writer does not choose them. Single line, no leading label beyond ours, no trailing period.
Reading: 5°C
